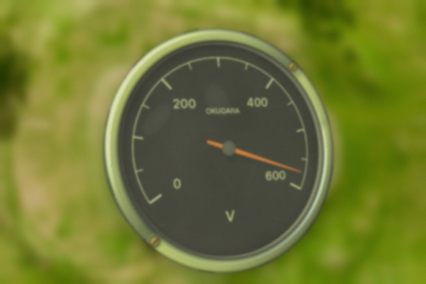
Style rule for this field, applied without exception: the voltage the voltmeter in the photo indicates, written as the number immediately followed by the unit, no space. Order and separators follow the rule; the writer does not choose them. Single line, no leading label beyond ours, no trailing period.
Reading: 575V
